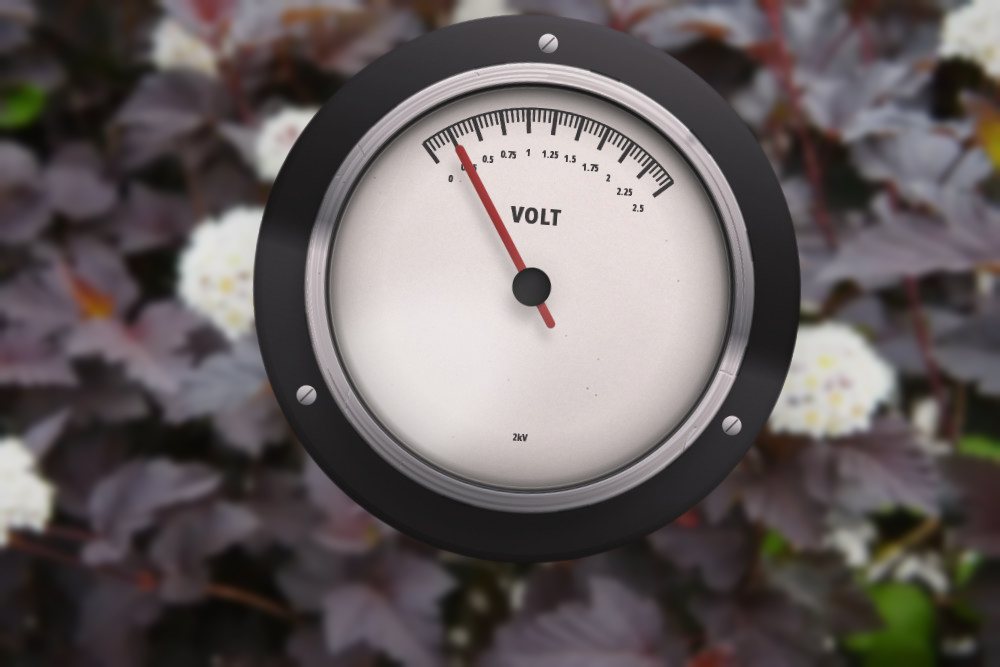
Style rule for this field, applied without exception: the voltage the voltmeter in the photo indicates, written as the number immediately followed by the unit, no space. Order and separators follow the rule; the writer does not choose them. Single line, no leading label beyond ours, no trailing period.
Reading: 0.25V
